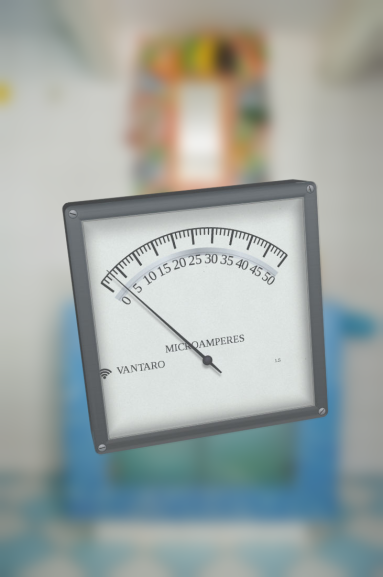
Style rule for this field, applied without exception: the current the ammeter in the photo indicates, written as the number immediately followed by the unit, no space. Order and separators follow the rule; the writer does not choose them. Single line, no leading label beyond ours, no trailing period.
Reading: 3µA
